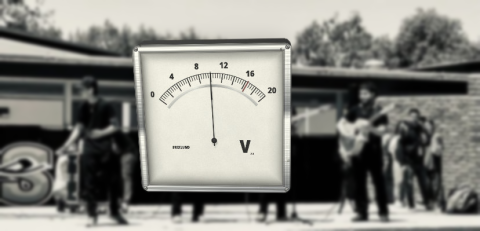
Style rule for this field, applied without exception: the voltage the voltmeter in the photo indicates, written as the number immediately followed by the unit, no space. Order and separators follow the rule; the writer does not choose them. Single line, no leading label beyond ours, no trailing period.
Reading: 10V
